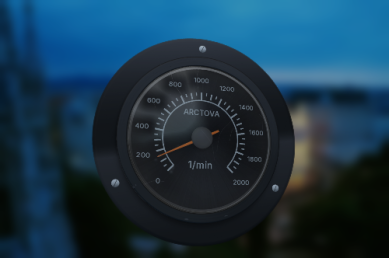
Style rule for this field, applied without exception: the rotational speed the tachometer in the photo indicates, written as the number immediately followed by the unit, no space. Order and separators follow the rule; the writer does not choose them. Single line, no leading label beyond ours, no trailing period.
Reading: 150rpm
